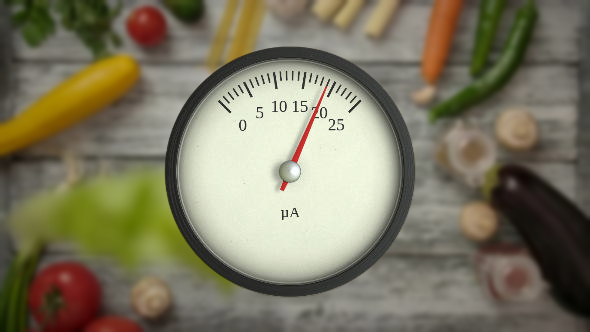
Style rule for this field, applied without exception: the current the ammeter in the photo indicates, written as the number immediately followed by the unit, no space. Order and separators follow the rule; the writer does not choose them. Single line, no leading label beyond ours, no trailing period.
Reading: 19µA
